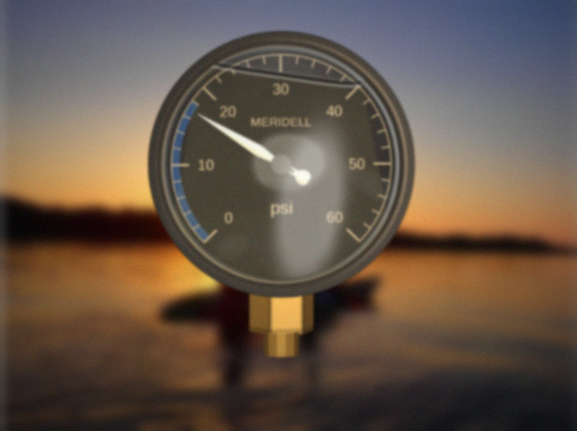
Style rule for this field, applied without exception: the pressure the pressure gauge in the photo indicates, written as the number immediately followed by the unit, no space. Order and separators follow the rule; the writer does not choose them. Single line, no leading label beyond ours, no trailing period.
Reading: 17psi
